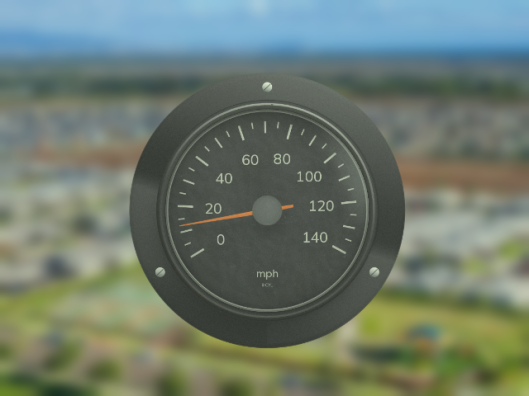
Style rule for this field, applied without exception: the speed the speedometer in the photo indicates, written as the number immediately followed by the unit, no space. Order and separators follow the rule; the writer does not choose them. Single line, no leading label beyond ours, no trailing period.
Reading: 12.5mph
